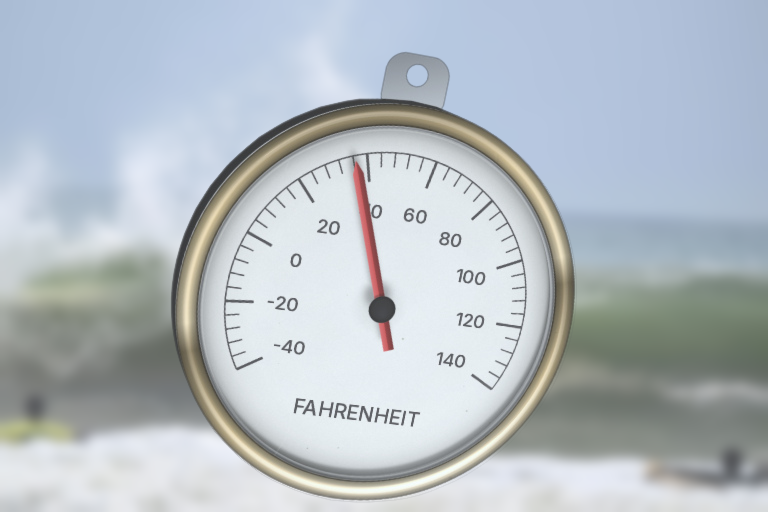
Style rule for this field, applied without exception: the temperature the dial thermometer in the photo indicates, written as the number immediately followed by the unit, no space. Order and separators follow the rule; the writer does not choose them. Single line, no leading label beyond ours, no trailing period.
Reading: 36°F
